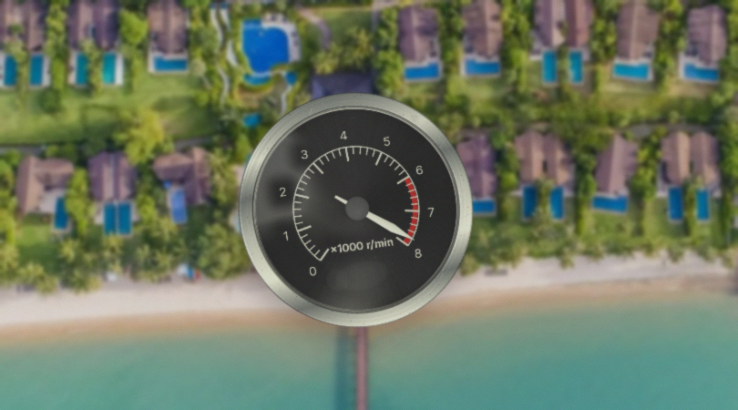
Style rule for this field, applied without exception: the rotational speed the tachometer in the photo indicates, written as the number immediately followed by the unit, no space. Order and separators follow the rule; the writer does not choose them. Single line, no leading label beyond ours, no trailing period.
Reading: 7800rpm
